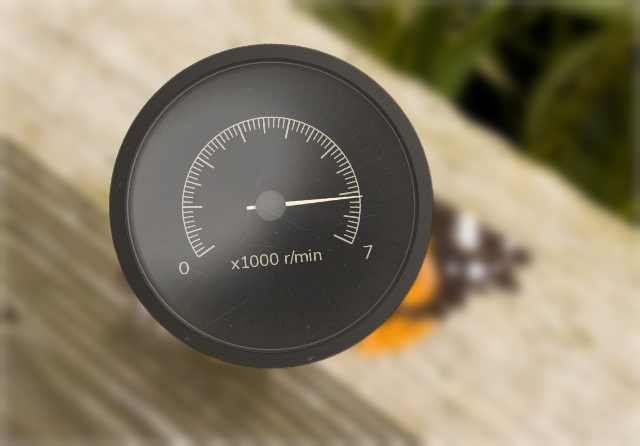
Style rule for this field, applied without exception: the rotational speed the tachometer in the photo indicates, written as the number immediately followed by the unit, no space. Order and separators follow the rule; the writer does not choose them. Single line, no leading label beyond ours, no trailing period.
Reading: 6100rpm
